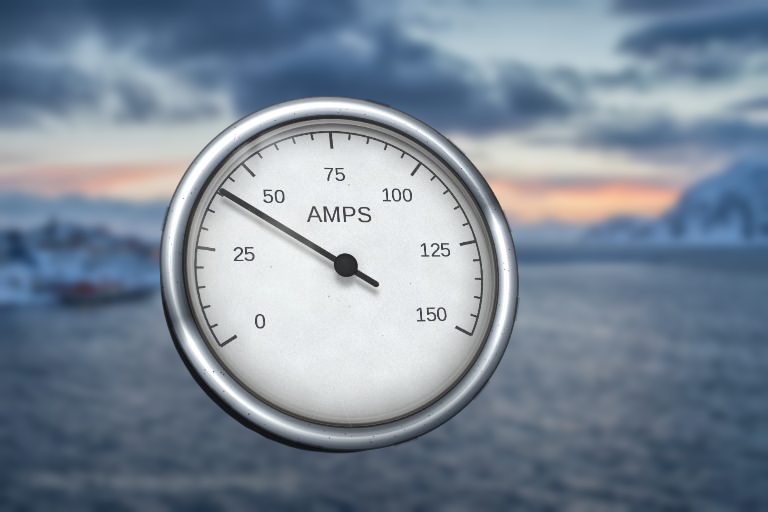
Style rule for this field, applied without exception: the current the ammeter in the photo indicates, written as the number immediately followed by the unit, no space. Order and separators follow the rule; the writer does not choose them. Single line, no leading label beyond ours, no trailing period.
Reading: 40A
